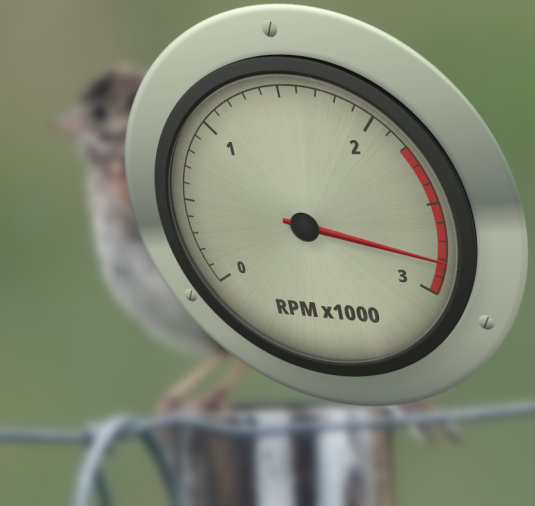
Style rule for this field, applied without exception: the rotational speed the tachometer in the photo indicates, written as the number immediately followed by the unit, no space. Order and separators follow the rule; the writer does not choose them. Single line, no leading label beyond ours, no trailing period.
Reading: 2800rpm
